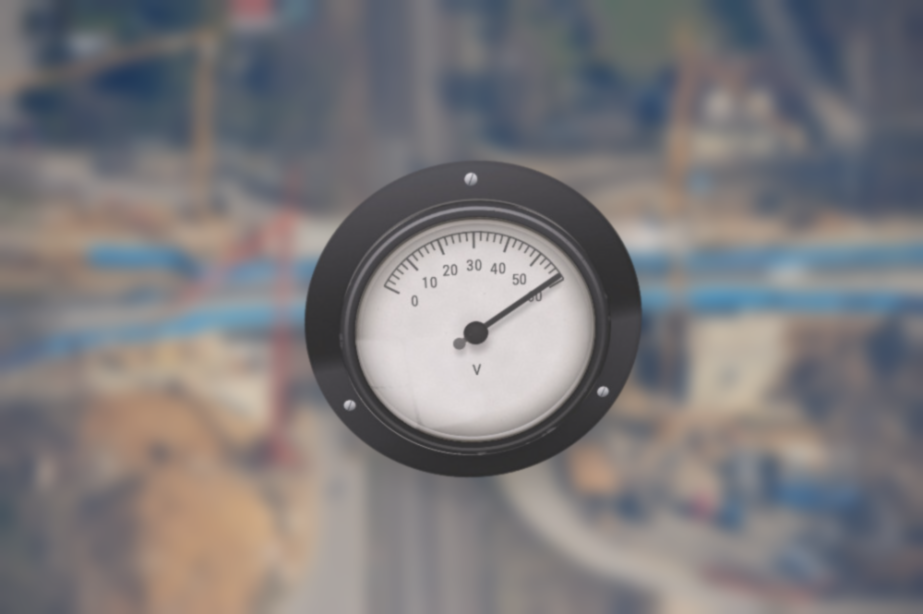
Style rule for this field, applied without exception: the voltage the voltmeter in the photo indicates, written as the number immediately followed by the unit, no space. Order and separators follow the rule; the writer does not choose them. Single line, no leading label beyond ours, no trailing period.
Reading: 58V
